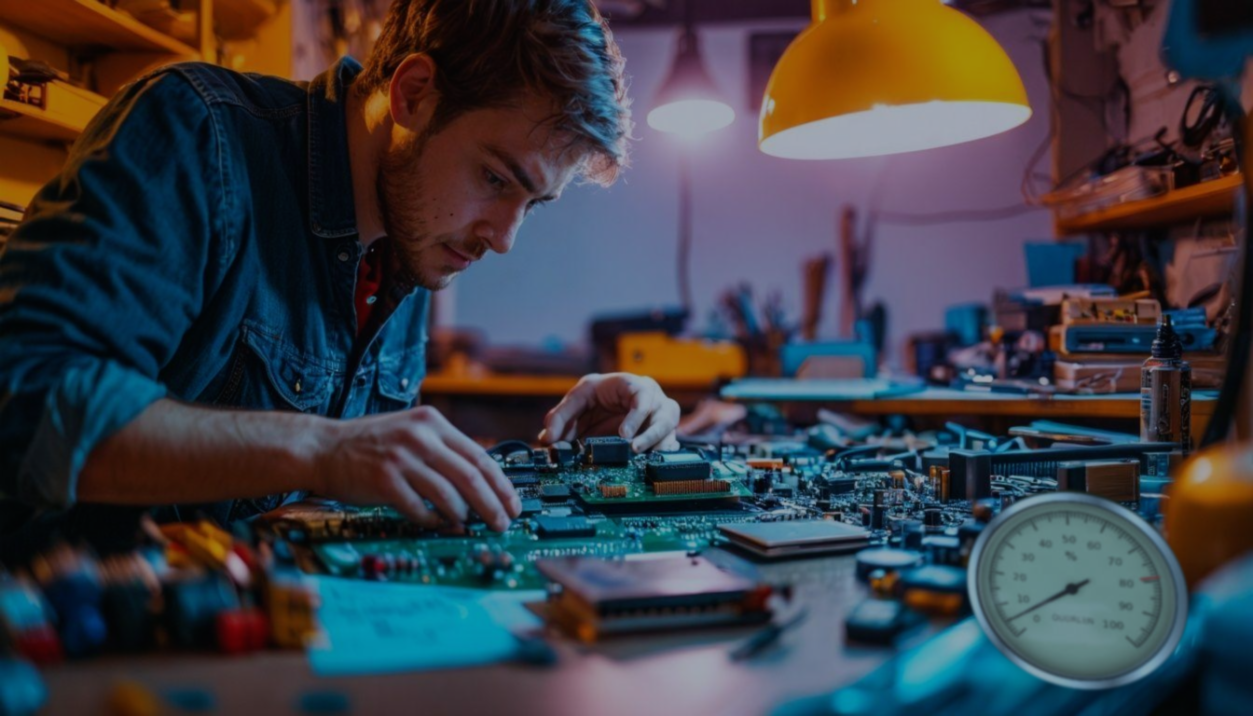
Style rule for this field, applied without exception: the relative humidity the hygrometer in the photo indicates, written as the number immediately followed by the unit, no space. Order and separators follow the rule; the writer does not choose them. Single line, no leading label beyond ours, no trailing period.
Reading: 5%
